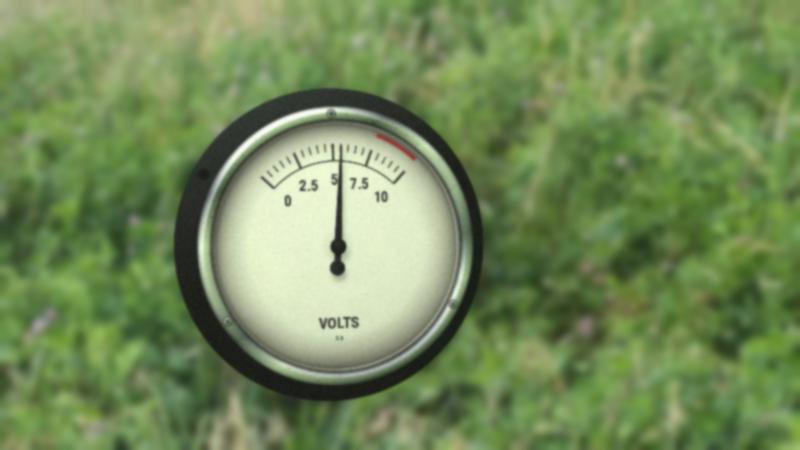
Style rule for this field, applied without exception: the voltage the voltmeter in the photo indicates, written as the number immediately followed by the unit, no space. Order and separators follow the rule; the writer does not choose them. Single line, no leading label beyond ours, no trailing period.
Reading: 5.5V
